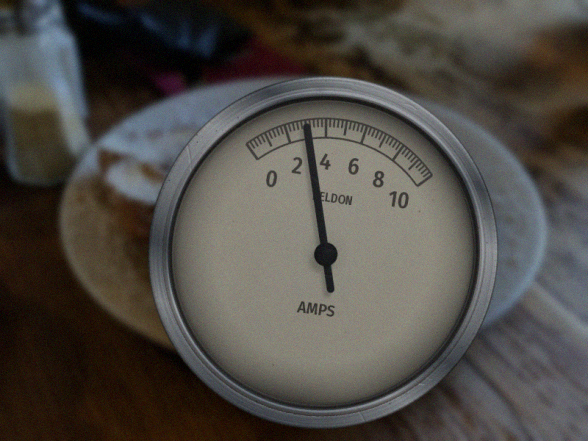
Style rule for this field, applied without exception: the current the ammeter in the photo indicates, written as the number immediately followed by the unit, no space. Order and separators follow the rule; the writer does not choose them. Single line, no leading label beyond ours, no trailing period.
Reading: 3A
